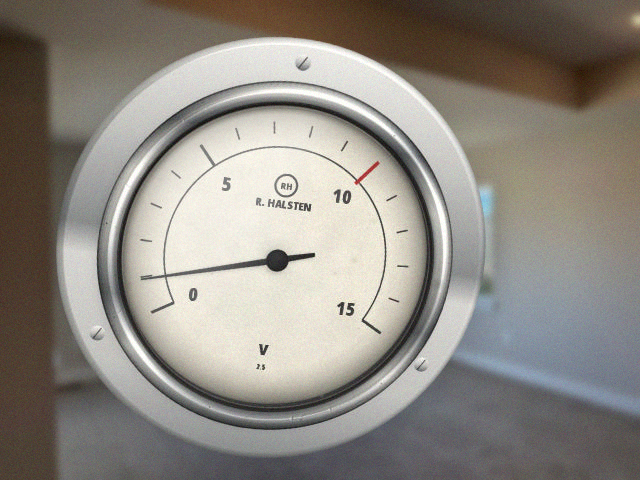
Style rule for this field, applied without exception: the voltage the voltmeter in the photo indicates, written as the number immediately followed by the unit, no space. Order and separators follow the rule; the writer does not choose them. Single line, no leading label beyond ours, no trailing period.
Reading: 1V
